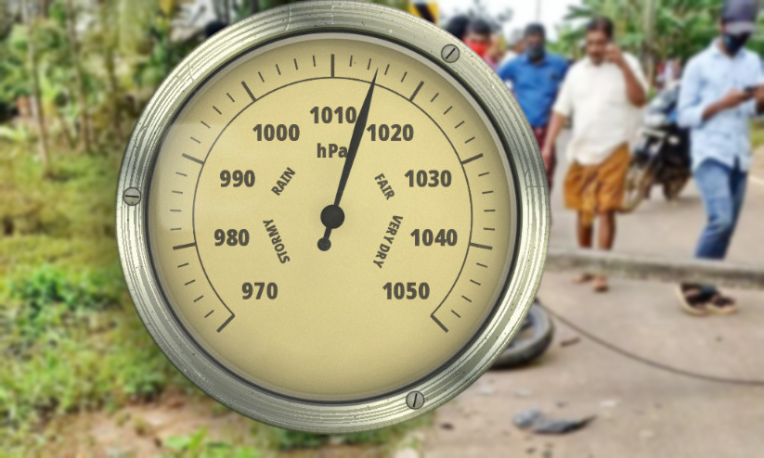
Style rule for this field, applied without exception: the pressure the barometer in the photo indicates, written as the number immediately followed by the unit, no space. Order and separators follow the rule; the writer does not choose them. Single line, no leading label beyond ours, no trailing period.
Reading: 1015hPa
